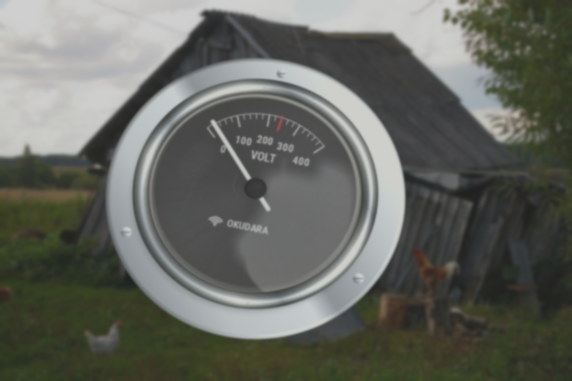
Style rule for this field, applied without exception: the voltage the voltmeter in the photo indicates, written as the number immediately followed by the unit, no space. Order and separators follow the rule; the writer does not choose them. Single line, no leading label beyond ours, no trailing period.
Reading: 20V
